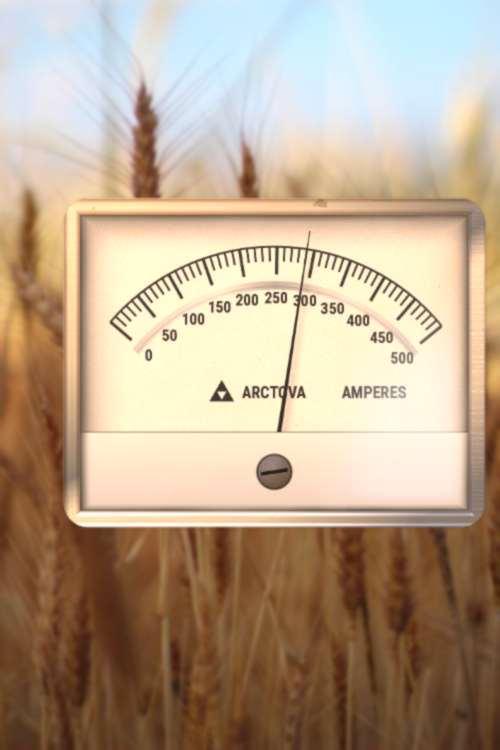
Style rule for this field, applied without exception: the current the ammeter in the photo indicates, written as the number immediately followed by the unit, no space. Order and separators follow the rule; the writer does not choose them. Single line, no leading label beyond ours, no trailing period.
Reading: 290A
